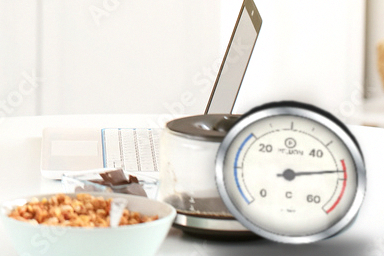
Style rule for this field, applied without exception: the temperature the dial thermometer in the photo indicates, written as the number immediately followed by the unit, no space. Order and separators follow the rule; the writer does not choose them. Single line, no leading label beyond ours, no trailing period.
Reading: 47.5°C
